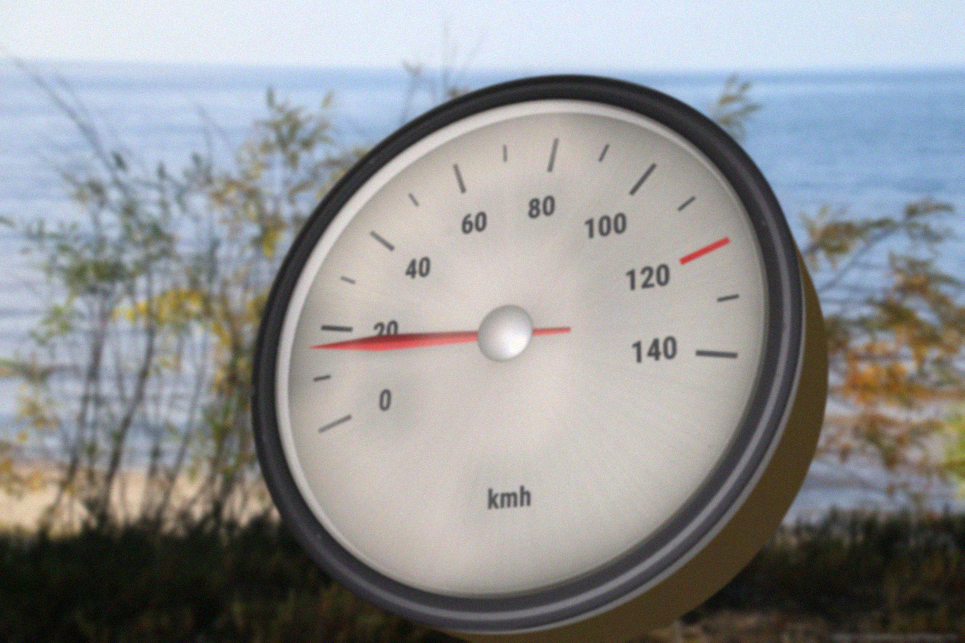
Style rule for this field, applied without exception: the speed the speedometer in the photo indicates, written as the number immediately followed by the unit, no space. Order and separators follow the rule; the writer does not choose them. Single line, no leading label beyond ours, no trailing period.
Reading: 15km/h
